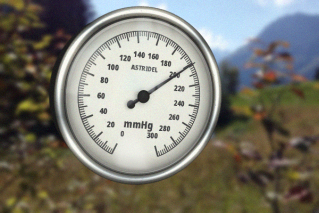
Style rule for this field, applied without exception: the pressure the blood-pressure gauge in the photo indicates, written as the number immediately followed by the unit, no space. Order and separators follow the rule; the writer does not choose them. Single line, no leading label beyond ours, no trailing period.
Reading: 200mmHg
